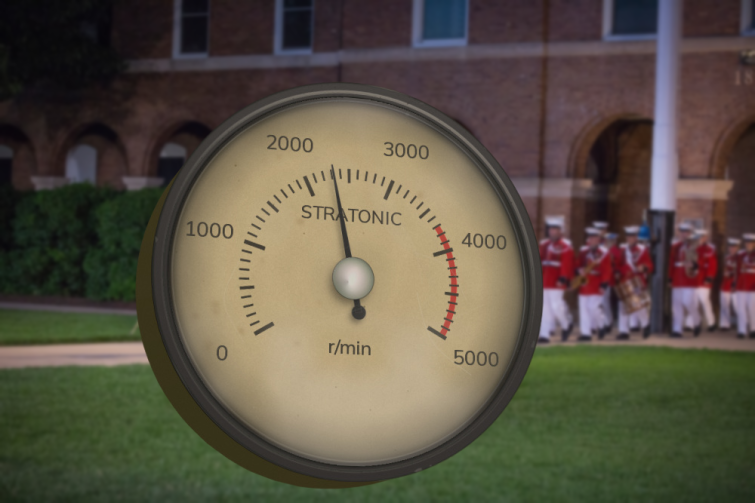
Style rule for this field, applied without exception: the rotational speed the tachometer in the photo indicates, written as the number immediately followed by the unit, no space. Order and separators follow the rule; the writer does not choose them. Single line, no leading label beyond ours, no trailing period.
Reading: 2300rpm
